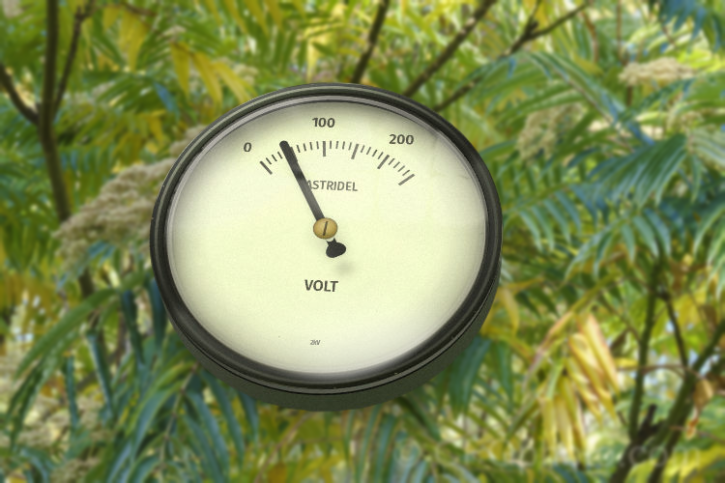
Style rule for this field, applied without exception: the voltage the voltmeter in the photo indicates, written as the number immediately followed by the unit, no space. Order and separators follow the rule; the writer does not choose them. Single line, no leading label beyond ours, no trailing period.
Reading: 40V
